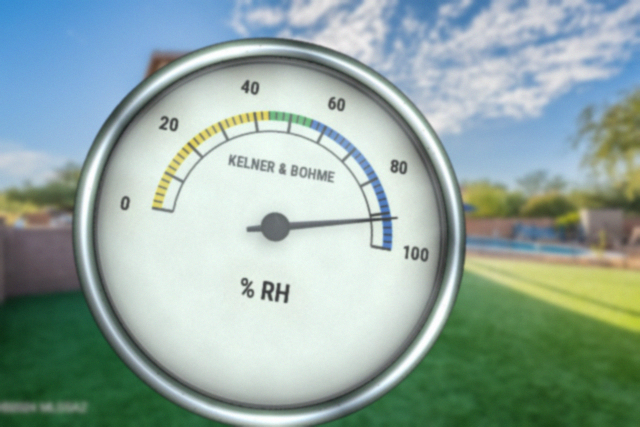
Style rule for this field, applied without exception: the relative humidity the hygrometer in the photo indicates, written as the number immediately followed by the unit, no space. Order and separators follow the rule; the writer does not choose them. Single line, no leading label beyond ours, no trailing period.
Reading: 92%
